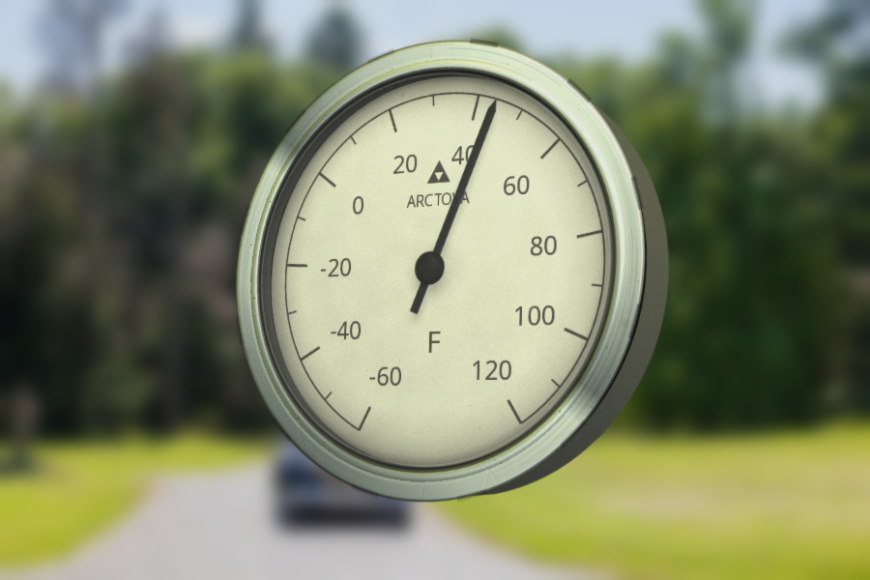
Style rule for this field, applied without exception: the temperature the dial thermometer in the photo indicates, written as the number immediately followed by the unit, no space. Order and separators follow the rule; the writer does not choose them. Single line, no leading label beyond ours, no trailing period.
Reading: 45°F
